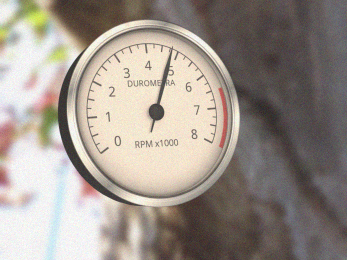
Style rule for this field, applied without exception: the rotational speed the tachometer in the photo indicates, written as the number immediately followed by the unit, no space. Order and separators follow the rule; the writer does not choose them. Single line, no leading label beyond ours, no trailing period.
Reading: 4750rpm
